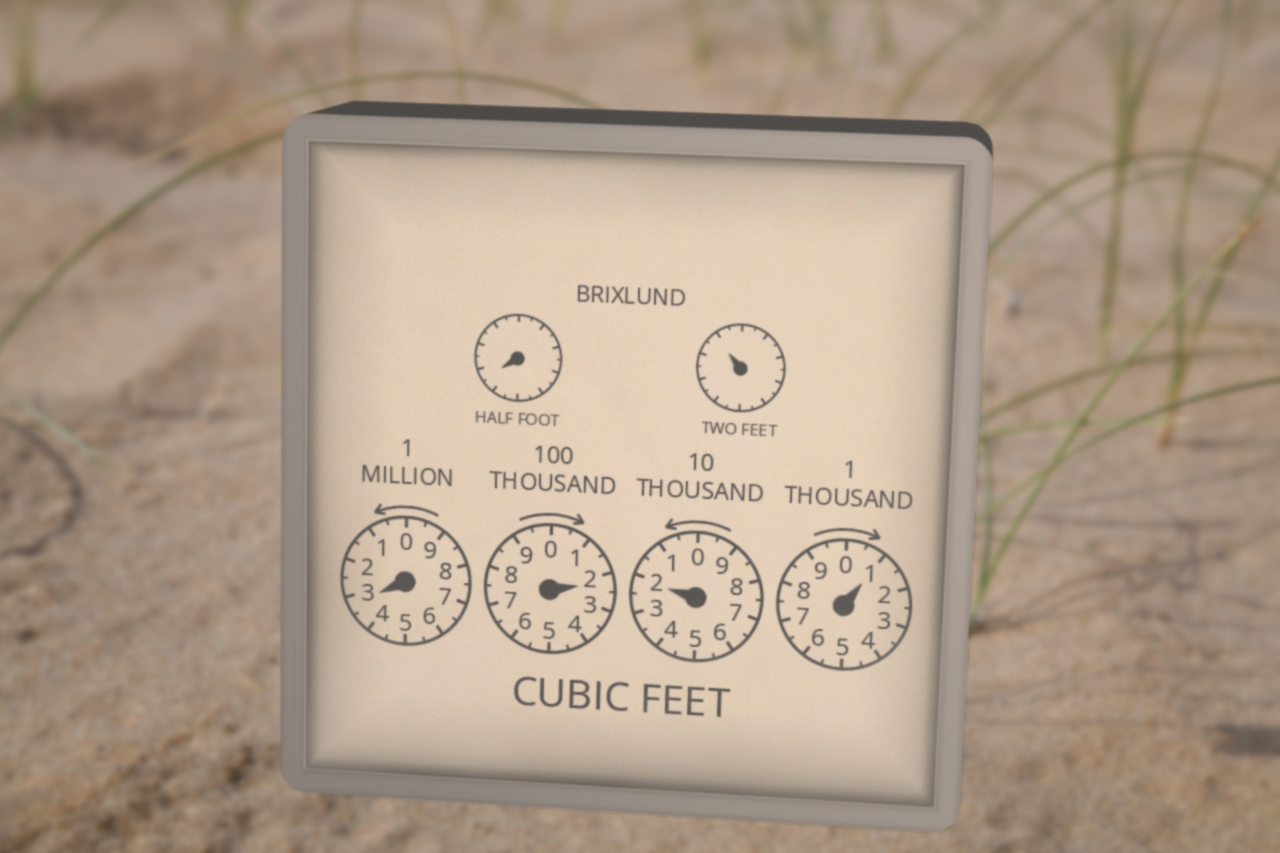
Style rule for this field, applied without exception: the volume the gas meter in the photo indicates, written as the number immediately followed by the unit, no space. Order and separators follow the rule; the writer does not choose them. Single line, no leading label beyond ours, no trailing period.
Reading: 322100ft³
